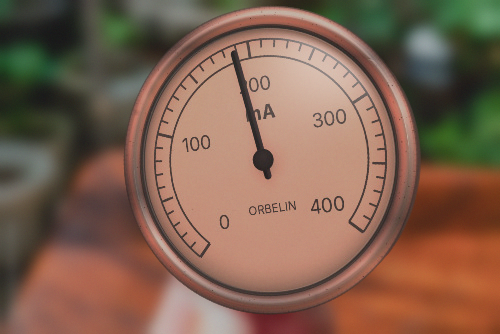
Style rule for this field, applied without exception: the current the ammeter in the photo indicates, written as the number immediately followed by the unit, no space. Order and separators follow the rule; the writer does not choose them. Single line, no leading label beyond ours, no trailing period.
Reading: 190mA
